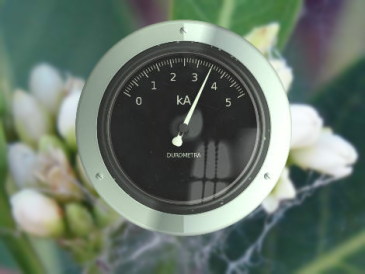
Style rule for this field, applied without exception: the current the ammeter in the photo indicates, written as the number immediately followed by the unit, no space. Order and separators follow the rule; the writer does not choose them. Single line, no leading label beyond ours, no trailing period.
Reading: 3.5kA
